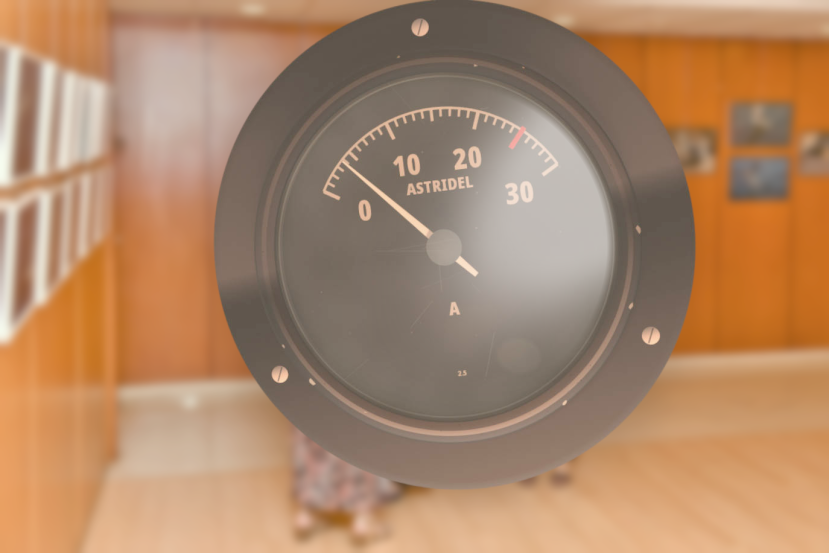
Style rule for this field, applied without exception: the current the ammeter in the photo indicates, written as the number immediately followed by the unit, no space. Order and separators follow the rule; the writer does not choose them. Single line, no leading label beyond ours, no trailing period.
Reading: 4A
